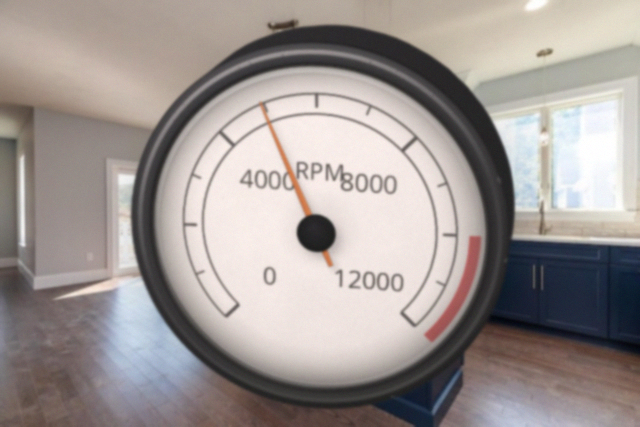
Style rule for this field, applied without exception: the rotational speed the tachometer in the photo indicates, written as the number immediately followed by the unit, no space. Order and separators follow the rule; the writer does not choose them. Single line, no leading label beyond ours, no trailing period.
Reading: 5000rpm
